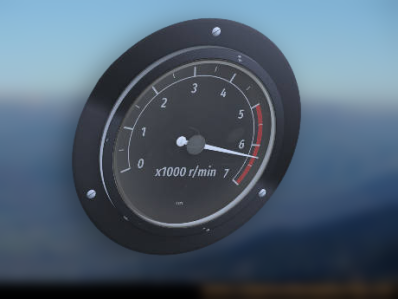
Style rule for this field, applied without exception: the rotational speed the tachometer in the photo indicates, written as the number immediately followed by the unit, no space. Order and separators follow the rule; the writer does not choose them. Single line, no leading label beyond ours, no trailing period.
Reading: 6250rpm
